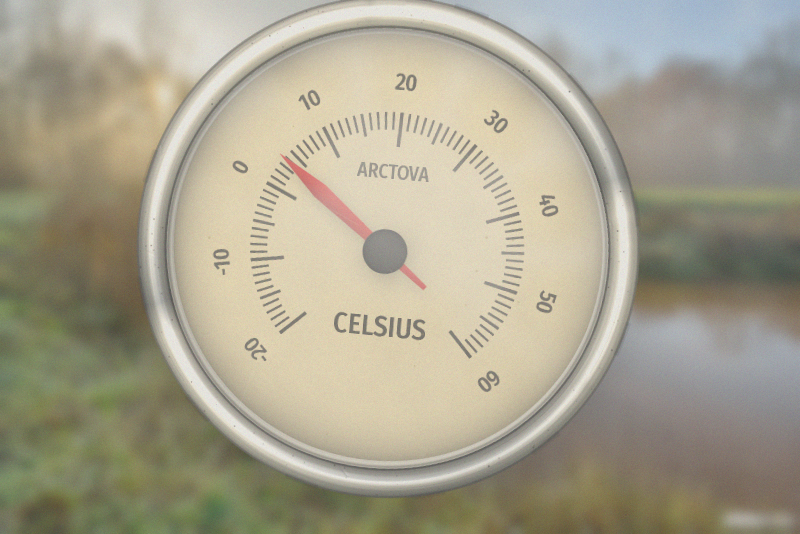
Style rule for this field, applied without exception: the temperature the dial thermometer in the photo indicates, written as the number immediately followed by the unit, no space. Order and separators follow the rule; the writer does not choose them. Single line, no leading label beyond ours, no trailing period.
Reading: 4°C
